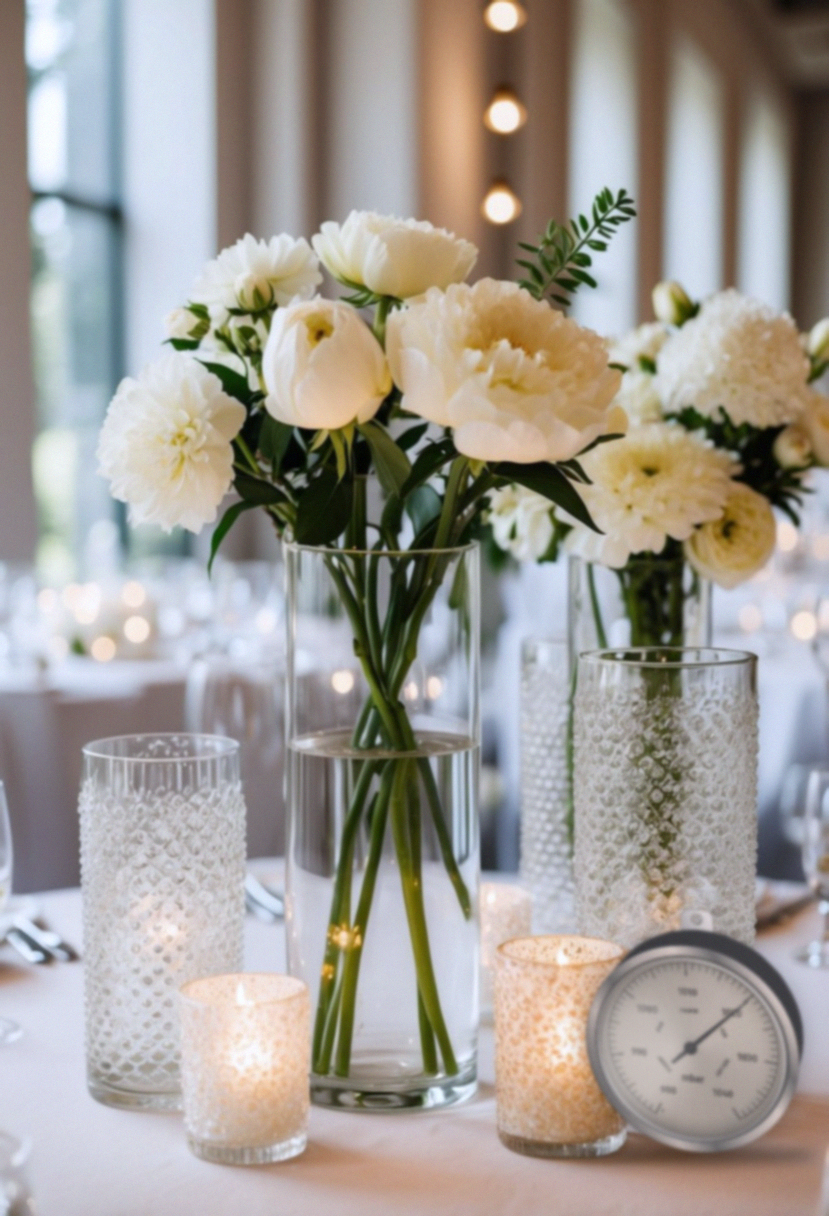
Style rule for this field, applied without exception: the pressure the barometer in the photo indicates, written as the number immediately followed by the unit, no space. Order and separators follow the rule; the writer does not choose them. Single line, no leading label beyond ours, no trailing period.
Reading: 1020mbar
